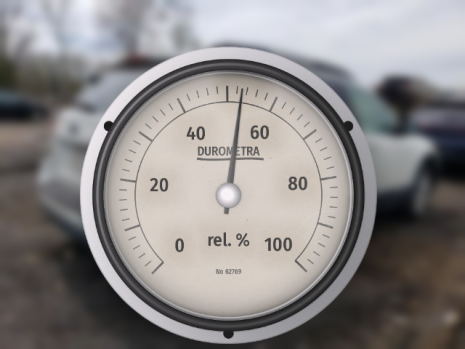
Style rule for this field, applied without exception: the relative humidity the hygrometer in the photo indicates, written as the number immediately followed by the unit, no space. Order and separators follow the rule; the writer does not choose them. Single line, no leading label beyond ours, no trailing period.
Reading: 53%
